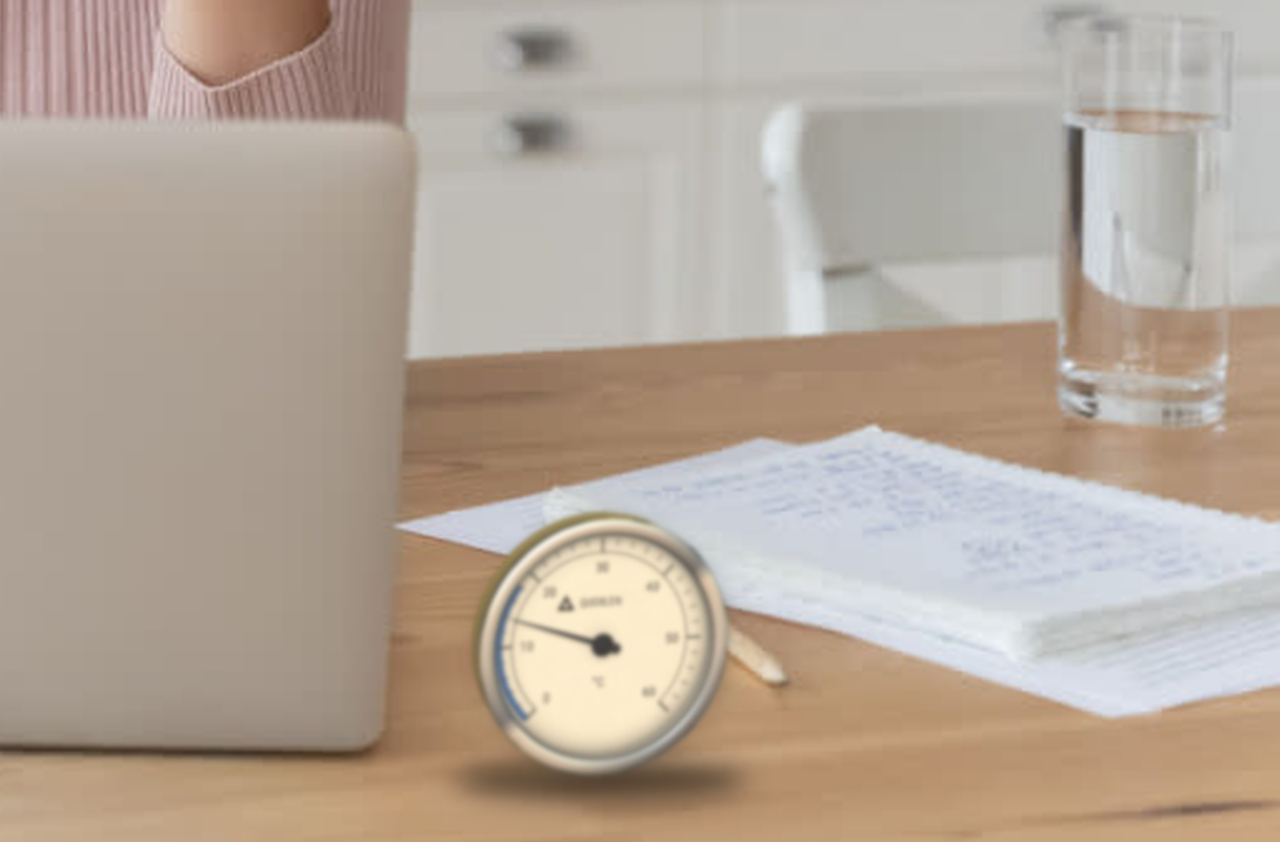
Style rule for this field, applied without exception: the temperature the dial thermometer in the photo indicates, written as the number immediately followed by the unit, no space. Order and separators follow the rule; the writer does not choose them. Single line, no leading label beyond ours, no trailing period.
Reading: 14°C
